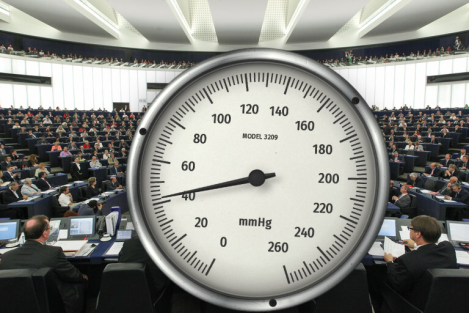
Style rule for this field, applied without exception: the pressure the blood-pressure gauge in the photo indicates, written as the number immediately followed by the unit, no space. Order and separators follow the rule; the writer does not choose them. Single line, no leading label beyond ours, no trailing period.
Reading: 42mmHg
